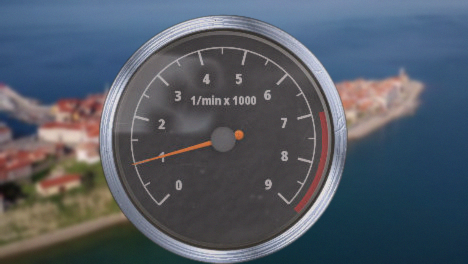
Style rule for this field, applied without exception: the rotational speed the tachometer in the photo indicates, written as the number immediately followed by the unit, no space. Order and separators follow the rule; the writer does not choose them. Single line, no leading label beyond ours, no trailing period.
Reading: 1000rpm
